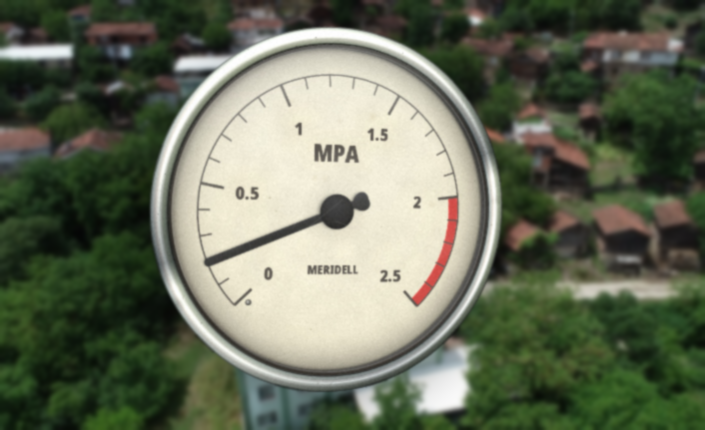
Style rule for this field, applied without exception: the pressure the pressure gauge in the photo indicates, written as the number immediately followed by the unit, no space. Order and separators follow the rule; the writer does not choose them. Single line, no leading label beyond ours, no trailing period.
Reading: 0.2MPa
